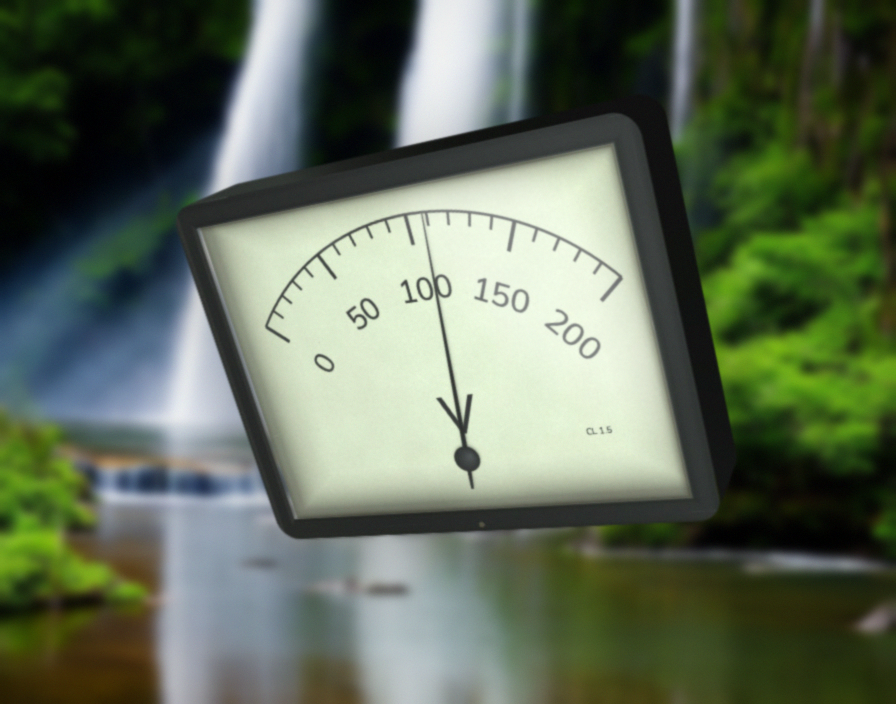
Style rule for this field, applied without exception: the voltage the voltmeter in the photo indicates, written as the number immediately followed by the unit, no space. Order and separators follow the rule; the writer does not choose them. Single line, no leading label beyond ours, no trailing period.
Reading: 110V
